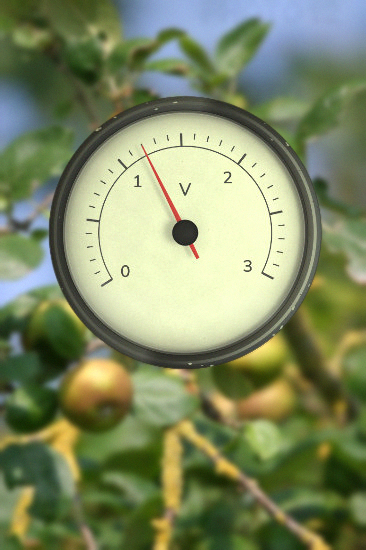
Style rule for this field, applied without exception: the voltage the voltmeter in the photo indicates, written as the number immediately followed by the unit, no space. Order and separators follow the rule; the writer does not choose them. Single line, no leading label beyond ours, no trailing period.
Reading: 1.2V
